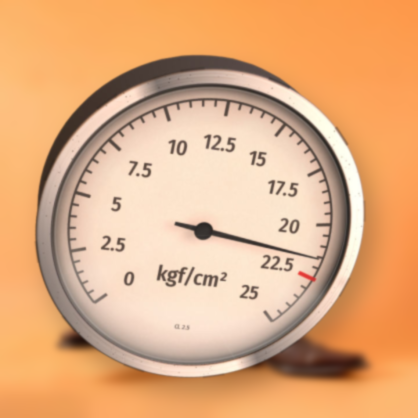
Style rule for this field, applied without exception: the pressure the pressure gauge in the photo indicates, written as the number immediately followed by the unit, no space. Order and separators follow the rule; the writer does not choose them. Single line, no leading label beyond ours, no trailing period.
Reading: 21.5kg/cm²
